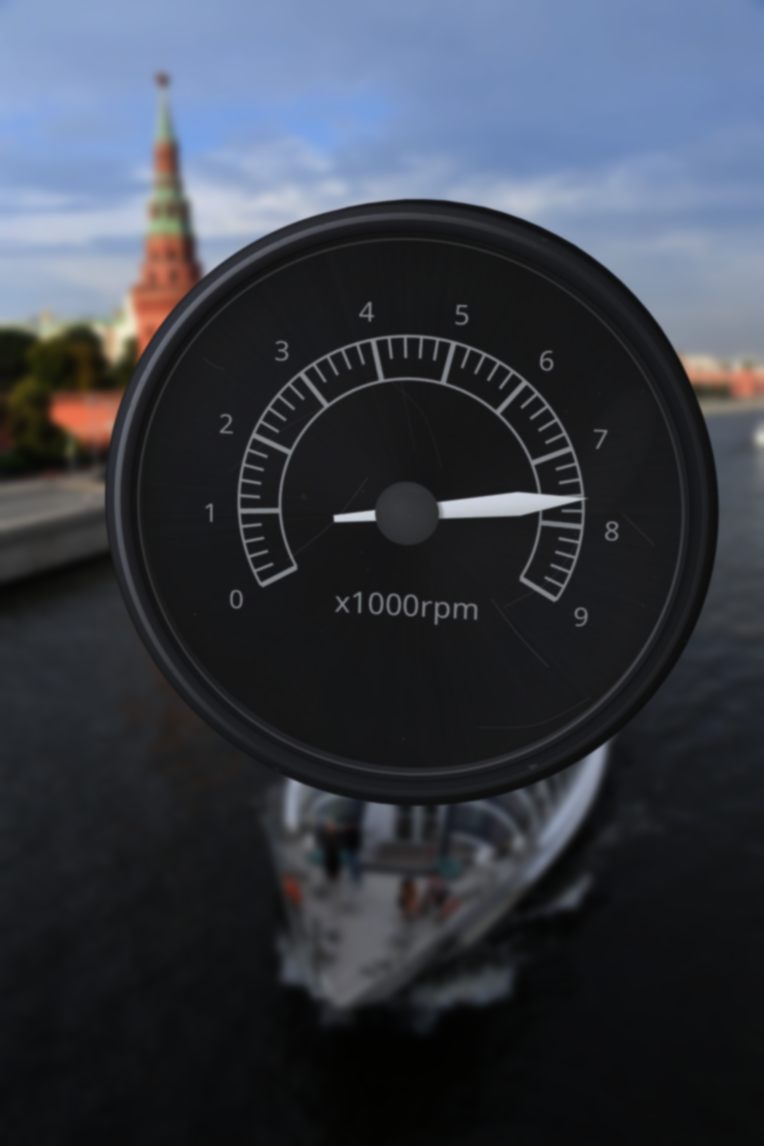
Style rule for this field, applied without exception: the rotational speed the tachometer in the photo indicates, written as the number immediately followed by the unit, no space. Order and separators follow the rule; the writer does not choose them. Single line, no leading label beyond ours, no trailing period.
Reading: 7600rpm
